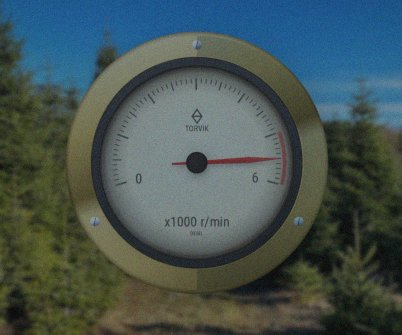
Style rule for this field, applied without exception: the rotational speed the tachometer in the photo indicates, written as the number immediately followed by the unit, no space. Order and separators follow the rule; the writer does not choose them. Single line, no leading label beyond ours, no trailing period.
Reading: 5500rpm
